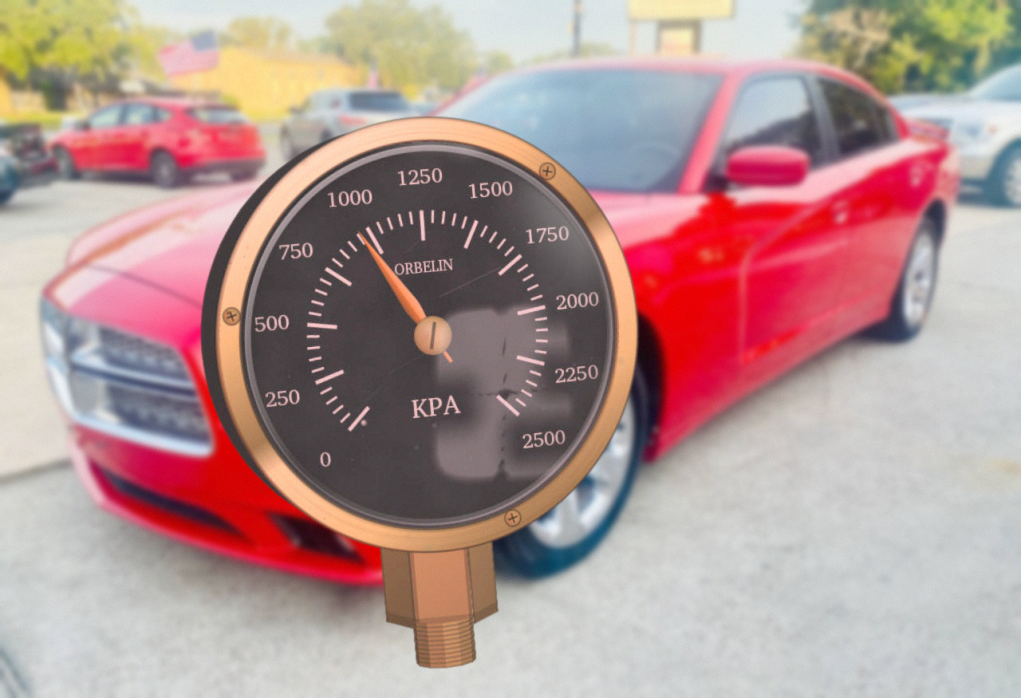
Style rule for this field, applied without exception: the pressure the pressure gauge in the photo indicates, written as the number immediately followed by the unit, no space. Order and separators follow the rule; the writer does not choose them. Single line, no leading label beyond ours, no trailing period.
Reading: 950kPa
